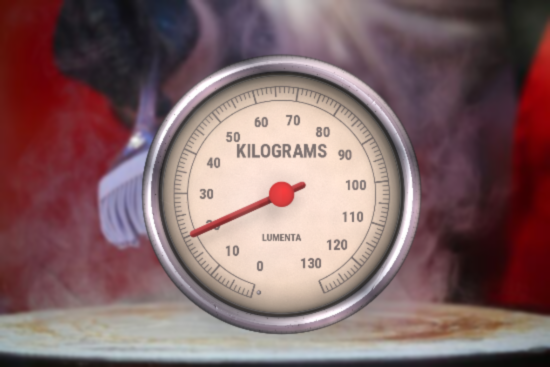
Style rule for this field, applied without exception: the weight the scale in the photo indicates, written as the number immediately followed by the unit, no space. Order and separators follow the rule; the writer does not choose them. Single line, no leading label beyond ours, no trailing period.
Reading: 20kg
